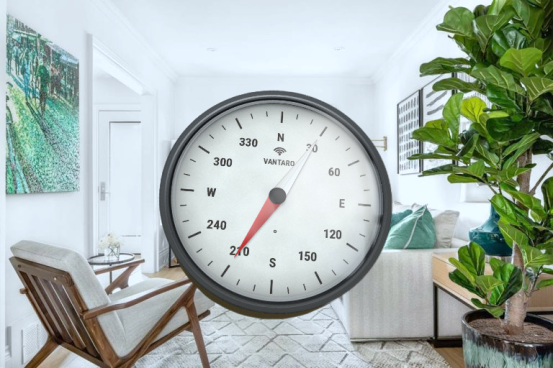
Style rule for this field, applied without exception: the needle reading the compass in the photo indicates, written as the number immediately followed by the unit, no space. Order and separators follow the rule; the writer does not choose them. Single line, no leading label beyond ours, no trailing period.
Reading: 210°
